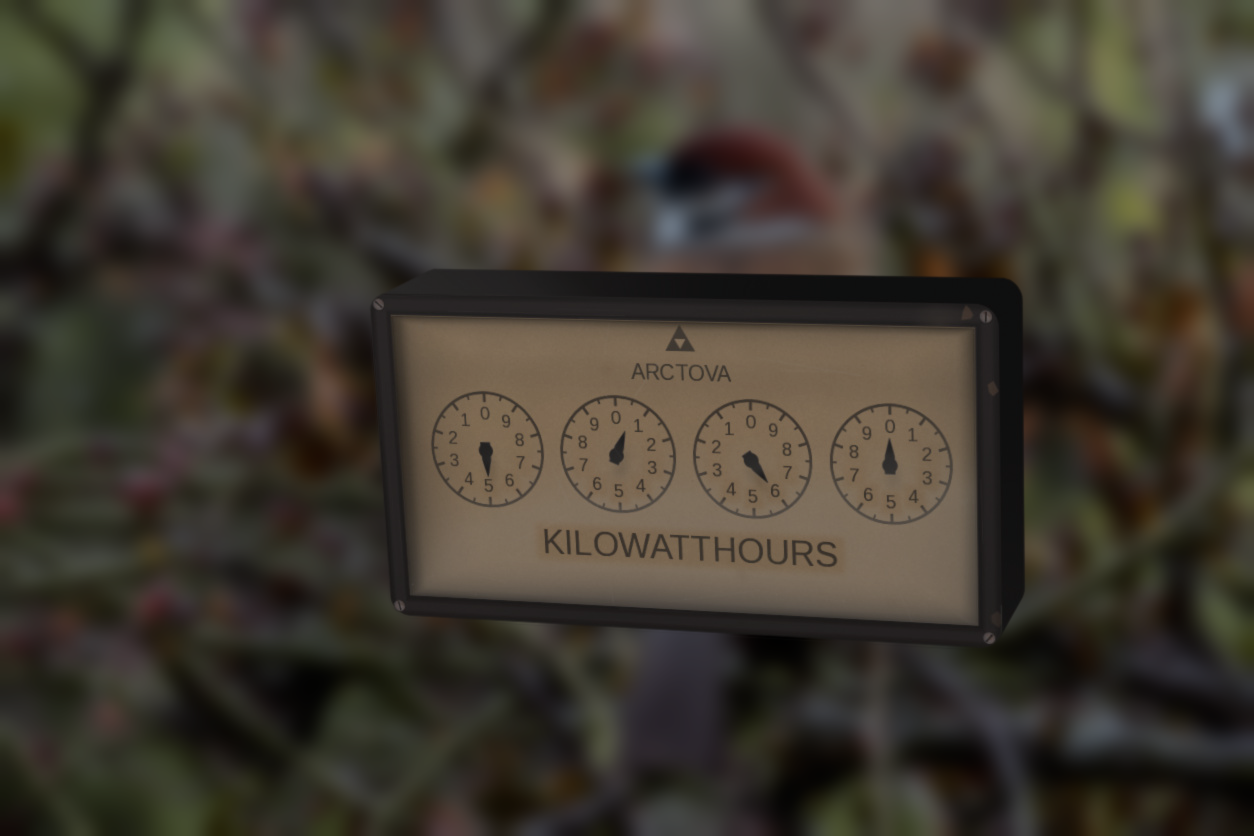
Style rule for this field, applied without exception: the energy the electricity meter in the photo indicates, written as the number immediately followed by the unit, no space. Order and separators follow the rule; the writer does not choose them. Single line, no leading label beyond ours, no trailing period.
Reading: 5060kWh
